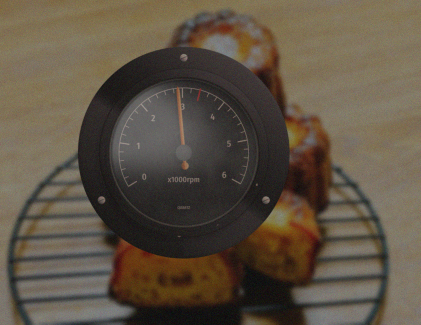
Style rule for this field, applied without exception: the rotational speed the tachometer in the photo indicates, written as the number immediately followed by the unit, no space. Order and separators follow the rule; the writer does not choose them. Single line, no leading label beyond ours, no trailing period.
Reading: 2900rpm
